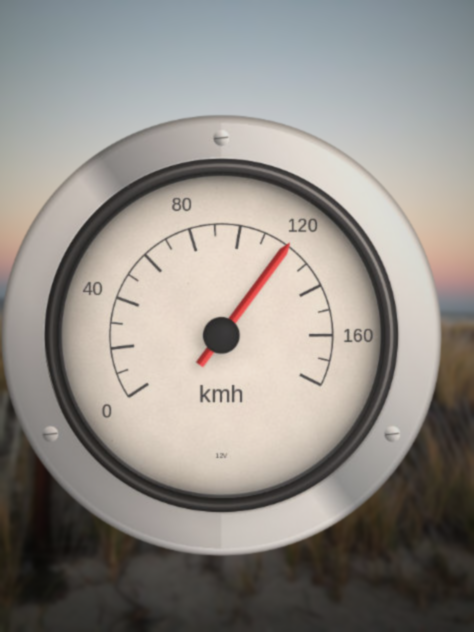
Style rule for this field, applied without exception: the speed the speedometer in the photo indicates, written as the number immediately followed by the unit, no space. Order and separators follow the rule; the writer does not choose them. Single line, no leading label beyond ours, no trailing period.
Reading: 120km/h
